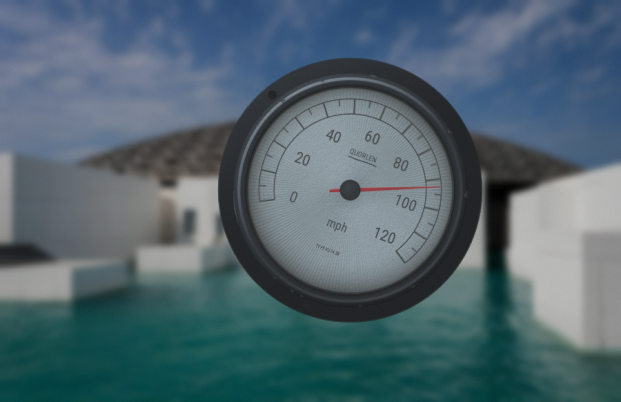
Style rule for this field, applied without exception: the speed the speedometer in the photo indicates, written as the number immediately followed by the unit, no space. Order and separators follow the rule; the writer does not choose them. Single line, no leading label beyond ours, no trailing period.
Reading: 92.5mph
